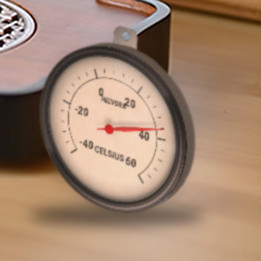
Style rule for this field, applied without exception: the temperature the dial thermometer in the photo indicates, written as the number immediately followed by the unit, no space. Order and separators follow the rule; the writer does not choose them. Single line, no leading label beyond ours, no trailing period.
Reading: 36°C
